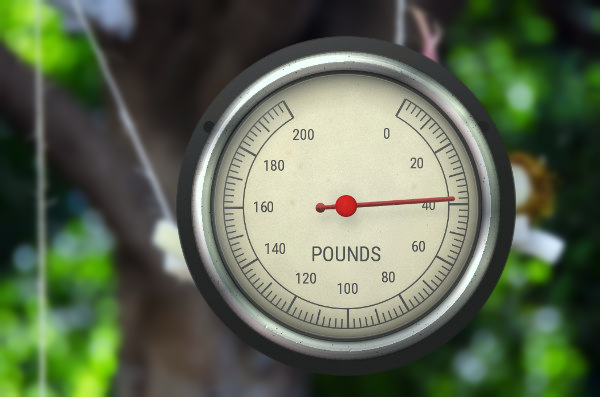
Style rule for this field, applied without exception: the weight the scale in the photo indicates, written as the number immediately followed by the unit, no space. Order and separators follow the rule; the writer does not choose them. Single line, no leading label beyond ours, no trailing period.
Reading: 38lb
